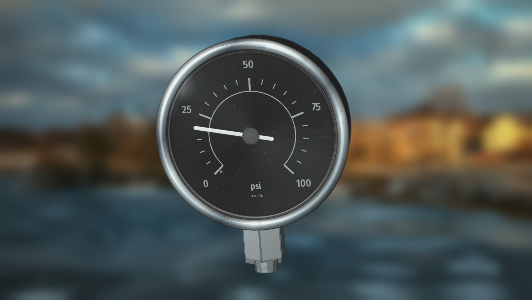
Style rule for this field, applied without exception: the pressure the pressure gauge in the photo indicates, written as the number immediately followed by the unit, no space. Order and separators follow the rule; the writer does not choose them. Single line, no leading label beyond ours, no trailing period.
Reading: 20psi
